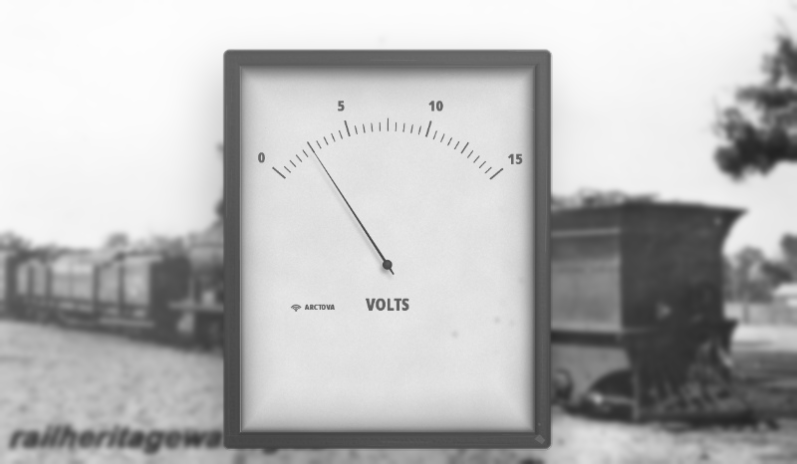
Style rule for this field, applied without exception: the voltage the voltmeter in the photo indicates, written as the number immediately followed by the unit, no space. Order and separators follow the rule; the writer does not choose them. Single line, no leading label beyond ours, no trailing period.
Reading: 2.5V
